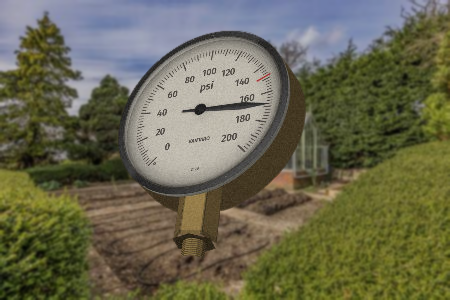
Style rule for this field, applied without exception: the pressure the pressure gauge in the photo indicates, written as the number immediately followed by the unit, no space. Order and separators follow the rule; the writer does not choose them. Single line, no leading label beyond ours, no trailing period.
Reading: 170psi
